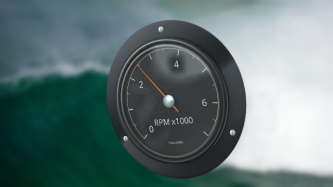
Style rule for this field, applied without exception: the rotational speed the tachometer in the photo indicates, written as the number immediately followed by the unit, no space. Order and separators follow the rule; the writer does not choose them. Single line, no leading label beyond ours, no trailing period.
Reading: 2500rpm
